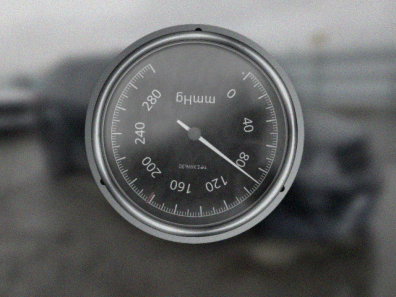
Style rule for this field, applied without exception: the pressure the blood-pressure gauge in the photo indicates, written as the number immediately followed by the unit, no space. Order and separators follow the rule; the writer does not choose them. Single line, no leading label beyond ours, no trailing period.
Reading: 90mmHg
